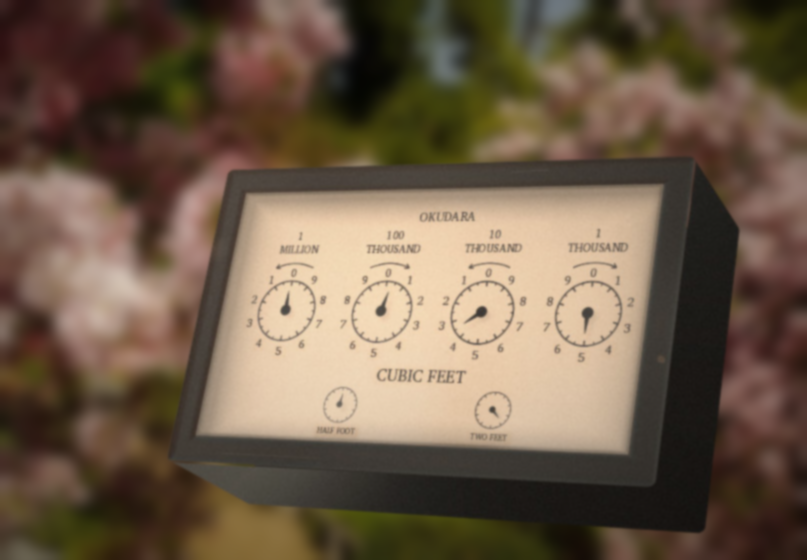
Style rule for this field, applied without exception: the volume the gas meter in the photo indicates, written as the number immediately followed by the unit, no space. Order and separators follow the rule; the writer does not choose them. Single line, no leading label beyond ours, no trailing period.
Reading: 3500ft³
